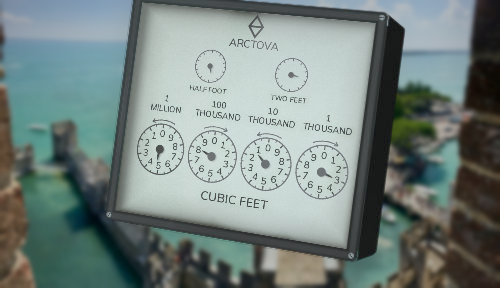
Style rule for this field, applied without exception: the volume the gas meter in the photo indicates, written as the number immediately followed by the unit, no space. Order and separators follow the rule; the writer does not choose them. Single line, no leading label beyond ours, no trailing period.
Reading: 481300ft³
